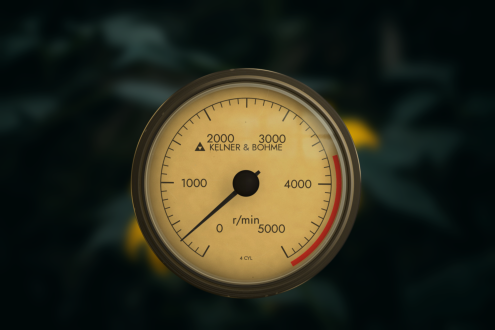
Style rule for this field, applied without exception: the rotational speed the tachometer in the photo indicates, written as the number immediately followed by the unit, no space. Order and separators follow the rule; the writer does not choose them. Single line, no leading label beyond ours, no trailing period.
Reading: 300rpm
